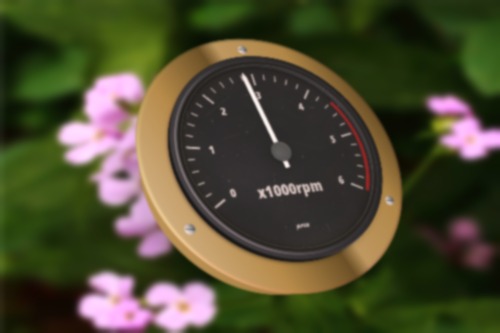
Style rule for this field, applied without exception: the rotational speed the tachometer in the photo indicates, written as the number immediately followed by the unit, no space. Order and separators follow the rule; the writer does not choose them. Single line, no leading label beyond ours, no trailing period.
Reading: 2800rpm
